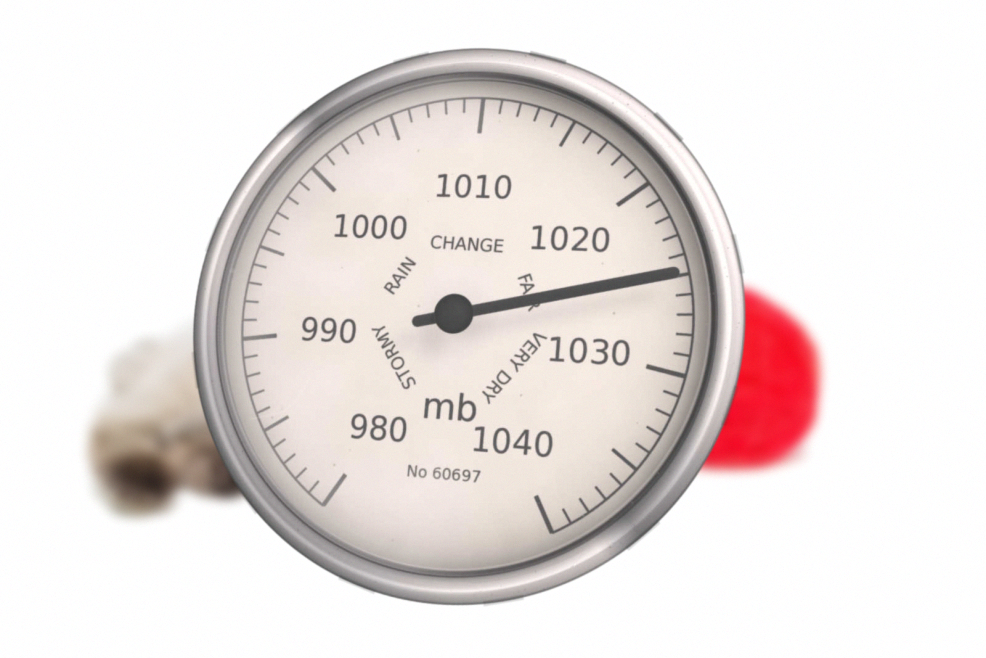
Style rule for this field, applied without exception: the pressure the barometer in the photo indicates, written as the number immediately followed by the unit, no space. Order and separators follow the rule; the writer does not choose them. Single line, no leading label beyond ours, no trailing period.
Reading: 1025mbar
